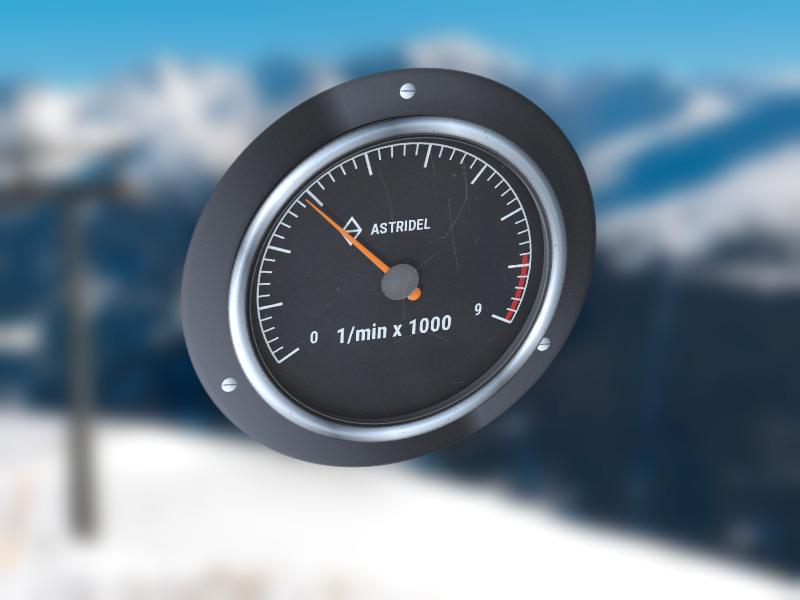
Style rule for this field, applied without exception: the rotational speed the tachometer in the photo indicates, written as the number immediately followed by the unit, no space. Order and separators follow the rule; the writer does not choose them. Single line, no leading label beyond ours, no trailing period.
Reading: 2900rpm
